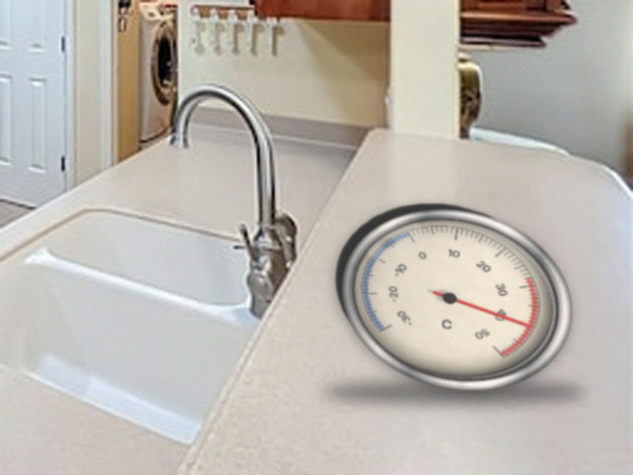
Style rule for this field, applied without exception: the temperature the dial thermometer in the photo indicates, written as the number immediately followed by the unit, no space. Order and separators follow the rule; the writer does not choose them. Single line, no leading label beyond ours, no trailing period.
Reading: 40°C
